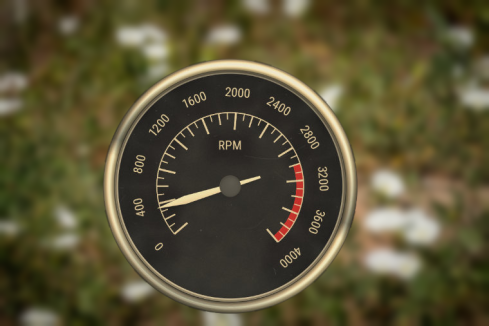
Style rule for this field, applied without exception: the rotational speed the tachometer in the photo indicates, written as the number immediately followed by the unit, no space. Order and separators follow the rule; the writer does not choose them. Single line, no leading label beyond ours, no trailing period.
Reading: 350rpm
